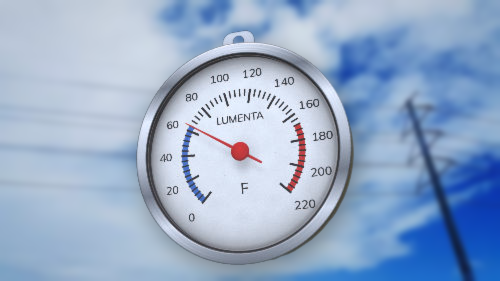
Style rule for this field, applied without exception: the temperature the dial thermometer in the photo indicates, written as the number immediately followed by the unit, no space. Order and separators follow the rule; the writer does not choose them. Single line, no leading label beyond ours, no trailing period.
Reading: 64°F
